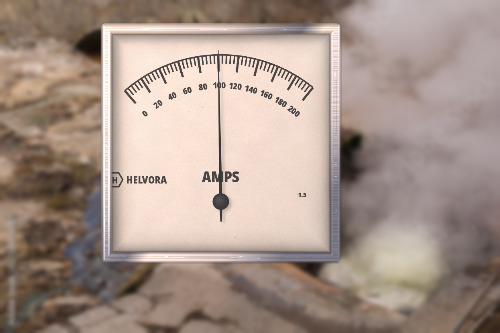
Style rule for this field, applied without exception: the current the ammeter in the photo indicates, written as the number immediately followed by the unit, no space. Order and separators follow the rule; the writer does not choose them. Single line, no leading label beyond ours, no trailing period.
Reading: 100A
